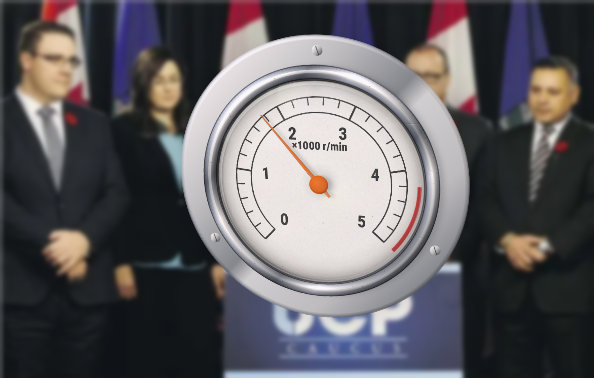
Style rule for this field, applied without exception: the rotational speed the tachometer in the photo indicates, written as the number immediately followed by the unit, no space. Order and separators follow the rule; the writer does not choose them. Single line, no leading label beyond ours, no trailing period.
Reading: 1800rpm
